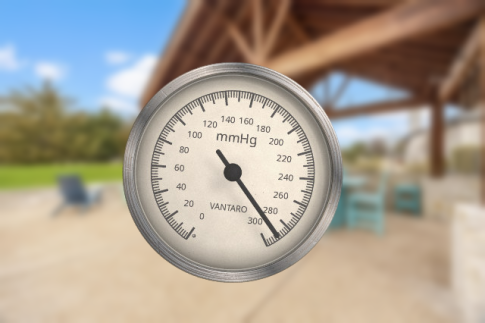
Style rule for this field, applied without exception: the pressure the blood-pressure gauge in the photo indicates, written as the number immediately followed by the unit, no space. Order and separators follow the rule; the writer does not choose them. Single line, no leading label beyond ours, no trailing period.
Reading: 290mmHg
